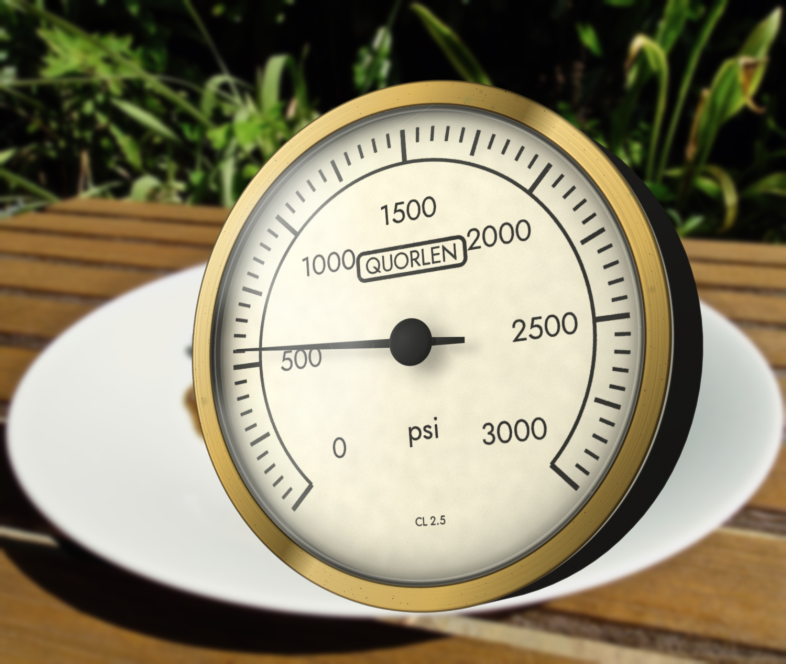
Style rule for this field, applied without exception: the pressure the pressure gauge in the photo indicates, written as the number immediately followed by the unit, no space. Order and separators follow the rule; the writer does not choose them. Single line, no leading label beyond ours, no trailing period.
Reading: 550psi
